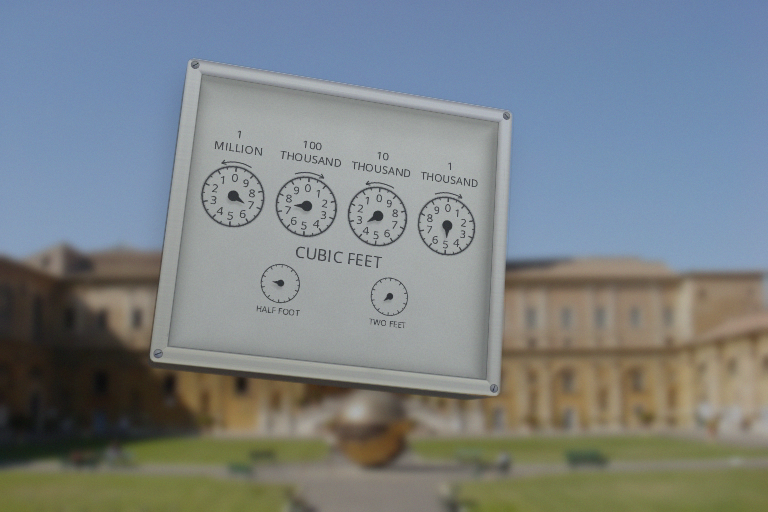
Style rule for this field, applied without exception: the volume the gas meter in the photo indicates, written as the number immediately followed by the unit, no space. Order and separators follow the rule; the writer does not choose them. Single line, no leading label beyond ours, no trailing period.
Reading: 673500ft³
